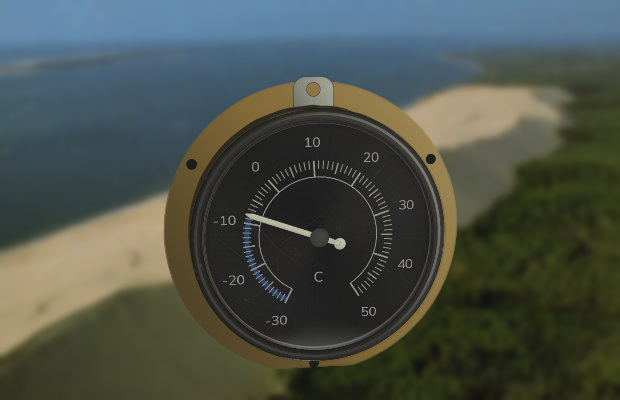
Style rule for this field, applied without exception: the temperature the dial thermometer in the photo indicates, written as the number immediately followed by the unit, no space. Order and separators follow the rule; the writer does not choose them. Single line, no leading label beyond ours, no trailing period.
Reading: -8°C
